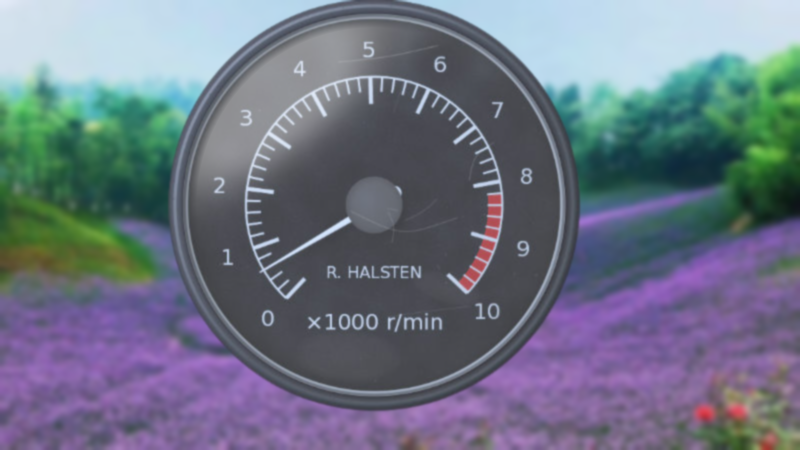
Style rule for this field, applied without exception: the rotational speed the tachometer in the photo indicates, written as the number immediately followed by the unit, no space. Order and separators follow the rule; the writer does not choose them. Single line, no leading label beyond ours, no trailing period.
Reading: 600rpm
